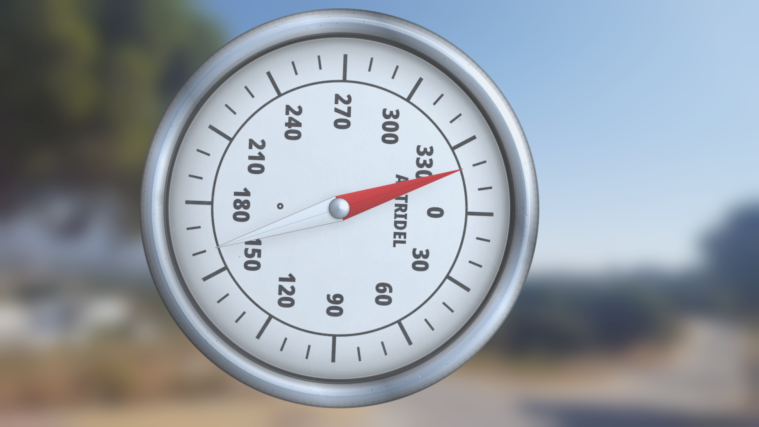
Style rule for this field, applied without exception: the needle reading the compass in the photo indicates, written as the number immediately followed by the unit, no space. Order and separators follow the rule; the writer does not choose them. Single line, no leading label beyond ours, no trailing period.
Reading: 340°
